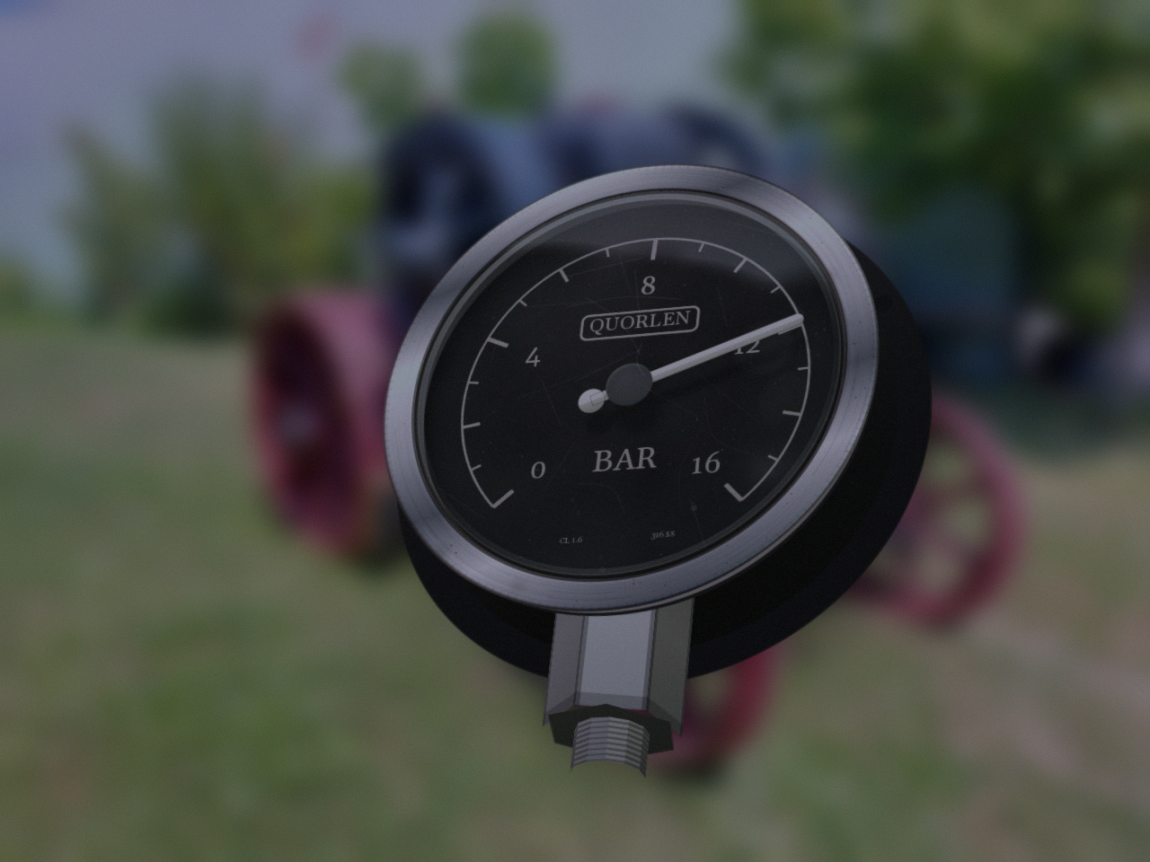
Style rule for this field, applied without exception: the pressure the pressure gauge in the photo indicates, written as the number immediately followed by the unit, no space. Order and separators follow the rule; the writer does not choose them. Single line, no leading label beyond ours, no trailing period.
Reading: 12bar
